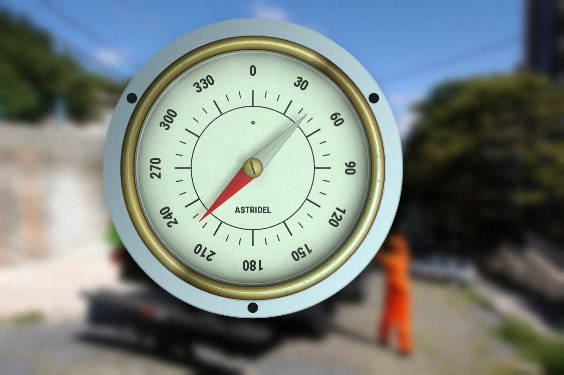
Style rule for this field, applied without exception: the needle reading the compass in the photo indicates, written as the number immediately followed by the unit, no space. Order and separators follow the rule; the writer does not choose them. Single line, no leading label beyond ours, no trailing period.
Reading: 225°
